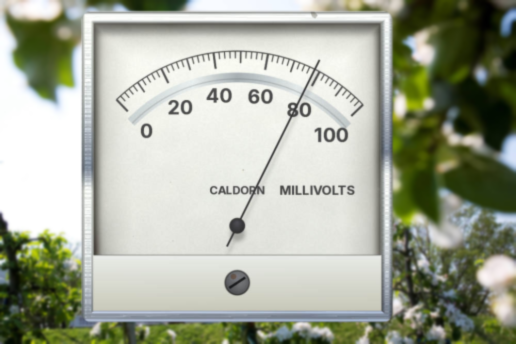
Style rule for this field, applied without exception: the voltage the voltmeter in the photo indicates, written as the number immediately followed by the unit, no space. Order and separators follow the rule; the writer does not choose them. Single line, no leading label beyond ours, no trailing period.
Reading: 78mV
